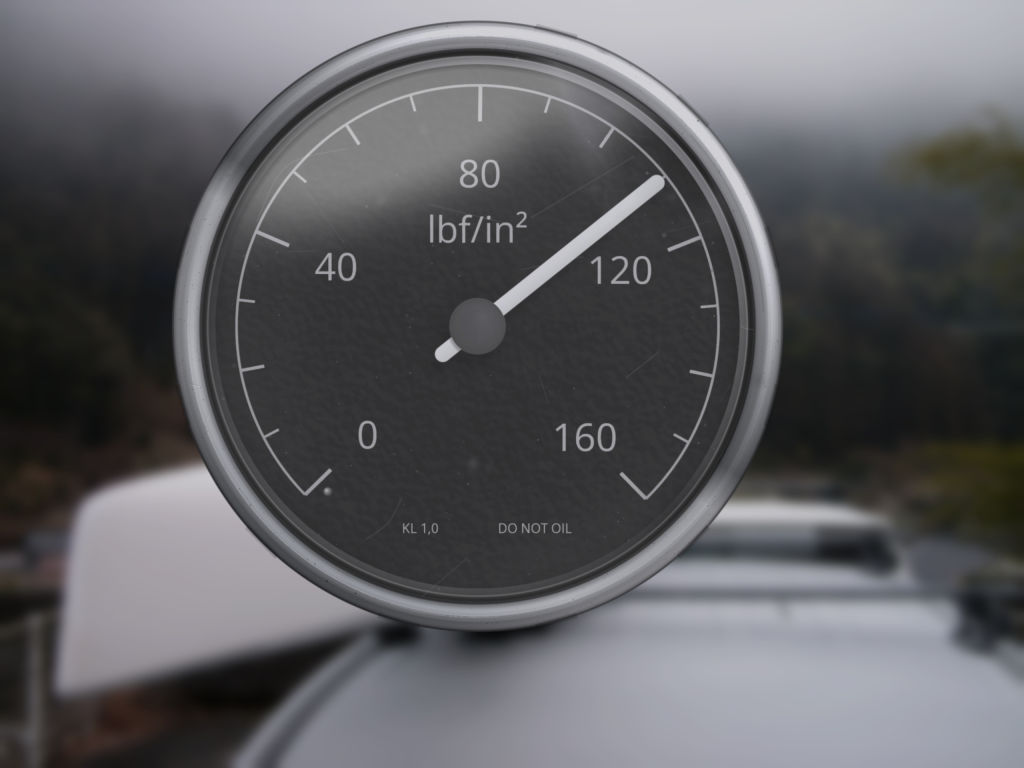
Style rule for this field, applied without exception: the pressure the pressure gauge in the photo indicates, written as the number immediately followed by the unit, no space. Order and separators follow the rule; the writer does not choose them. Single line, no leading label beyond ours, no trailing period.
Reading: 110psi
